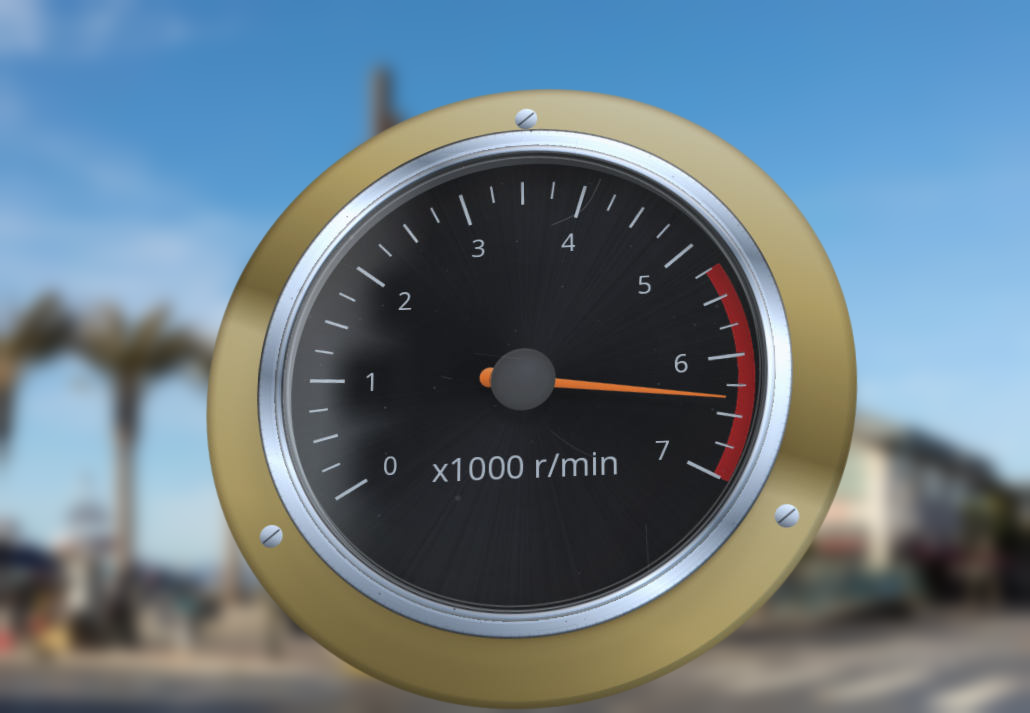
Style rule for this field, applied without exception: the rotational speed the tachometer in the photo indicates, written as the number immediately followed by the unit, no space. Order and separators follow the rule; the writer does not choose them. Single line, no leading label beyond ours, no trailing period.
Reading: 6375rpm
